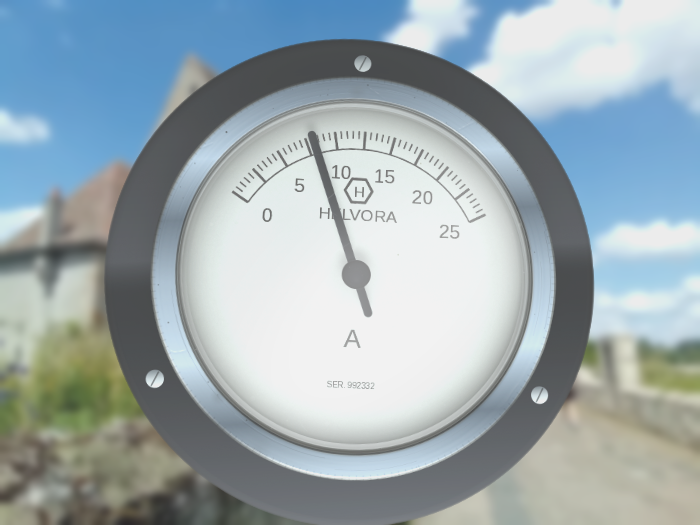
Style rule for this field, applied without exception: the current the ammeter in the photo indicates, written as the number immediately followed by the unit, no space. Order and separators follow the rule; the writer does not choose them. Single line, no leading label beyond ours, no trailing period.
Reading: 8A
